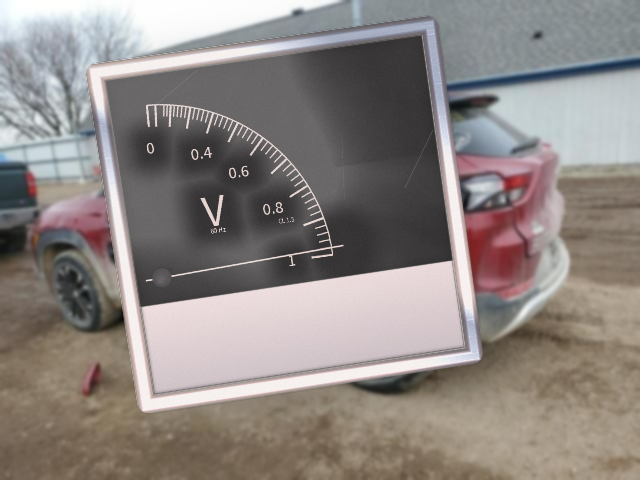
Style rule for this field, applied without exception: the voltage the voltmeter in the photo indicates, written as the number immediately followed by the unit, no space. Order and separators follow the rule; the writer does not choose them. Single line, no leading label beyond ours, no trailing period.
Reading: 0.98V
